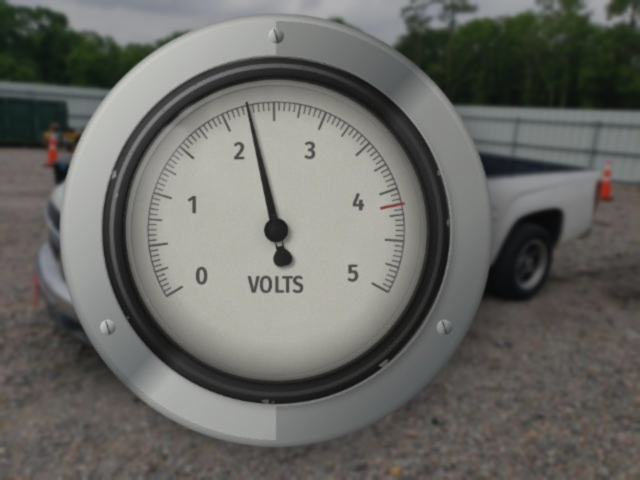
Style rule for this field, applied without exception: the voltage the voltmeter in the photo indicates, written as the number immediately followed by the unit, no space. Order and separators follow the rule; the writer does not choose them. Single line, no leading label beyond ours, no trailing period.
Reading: 2.25V
